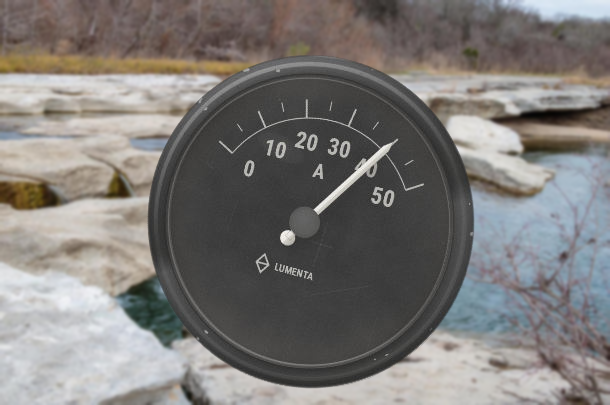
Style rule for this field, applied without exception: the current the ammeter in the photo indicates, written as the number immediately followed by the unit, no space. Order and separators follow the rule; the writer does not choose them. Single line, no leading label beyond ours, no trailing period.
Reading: 40A
